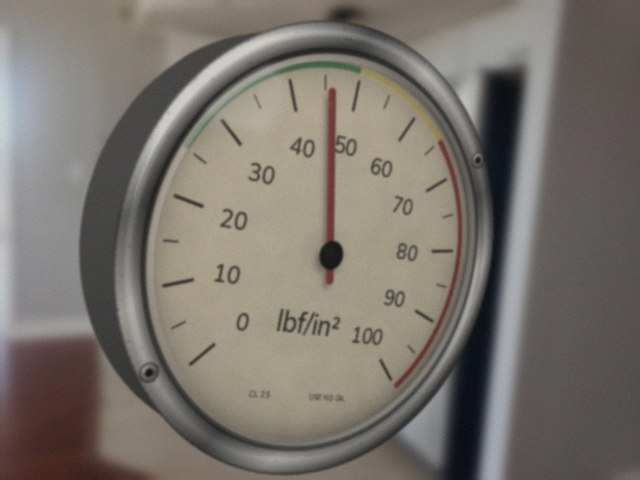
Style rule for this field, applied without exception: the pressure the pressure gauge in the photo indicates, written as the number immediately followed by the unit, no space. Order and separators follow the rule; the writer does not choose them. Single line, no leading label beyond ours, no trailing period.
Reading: 45psi
